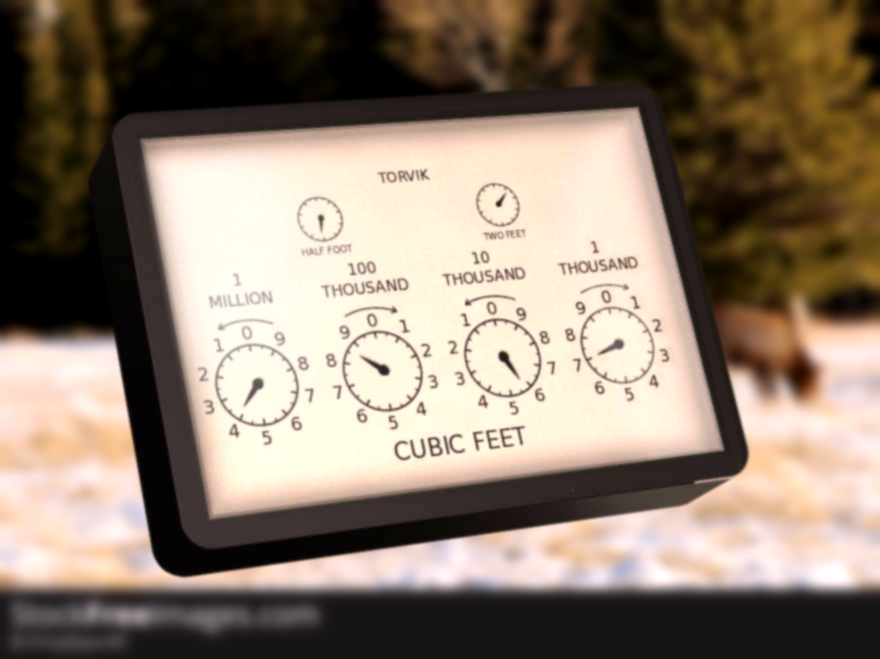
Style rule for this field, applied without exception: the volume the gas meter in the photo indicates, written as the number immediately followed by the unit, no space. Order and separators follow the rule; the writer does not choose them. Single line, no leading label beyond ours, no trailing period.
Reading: 385700ft³
